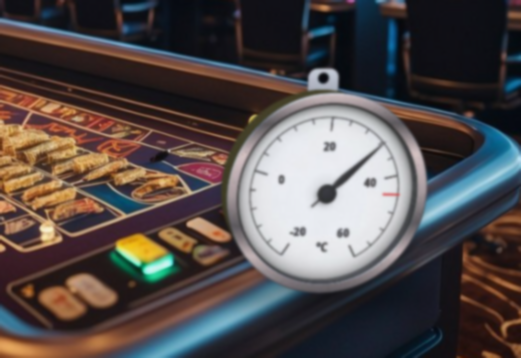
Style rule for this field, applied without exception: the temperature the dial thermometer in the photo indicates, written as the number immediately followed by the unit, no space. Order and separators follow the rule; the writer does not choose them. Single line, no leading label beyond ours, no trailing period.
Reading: 32°C
